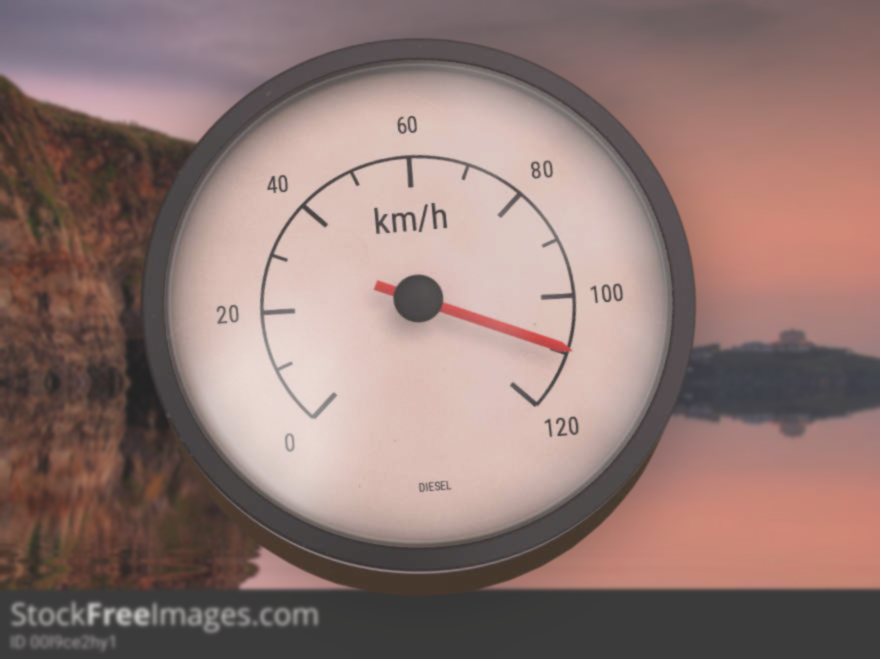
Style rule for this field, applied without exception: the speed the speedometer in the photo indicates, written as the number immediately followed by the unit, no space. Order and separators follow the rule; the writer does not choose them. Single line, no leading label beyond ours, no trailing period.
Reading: 110km/h
